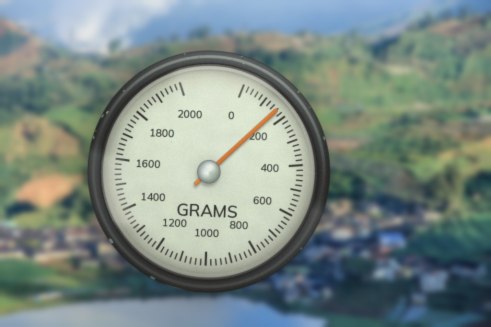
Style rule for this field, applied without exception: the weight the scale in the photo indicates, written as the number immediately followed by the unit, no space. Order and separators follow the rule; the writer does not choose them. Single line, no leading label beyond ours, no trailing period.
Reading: 160g
